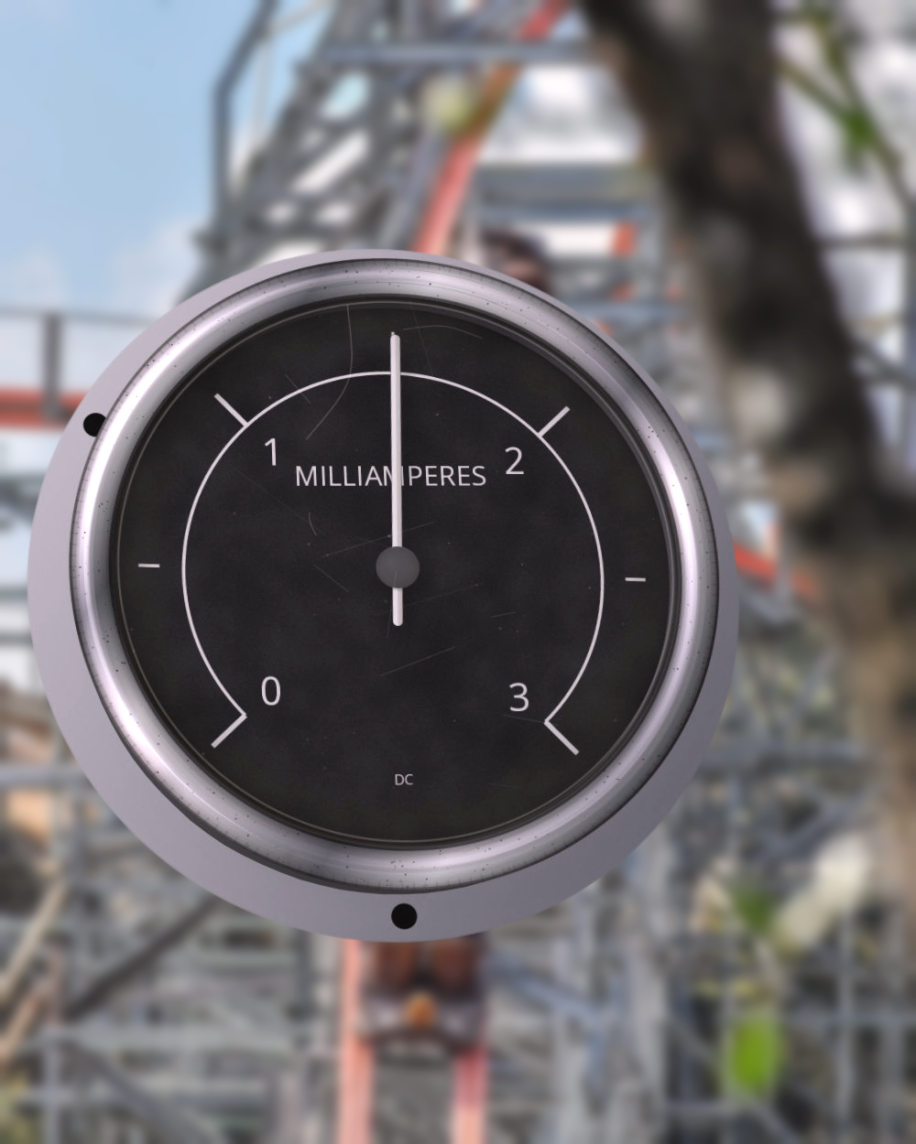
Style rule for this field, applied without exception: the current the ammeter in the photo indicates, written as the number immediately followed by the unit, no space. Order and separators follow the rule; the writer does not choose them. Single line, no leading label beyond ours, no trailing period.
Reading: 1.5mA
